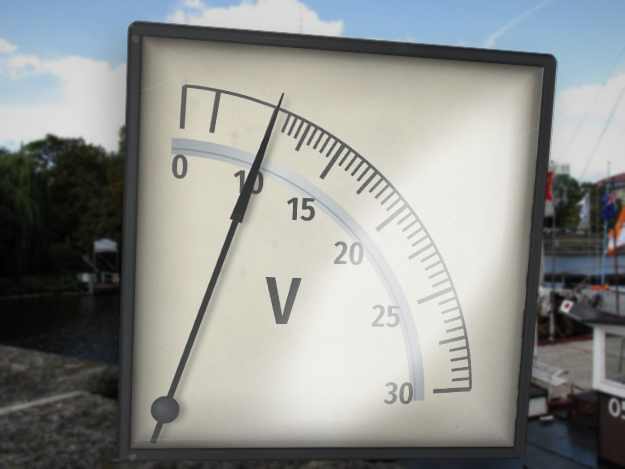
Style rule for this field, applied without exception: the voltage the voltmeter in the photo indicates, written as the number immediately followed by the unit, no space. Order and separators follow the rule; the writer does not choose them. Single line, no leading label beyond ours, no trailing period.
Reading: 10V
